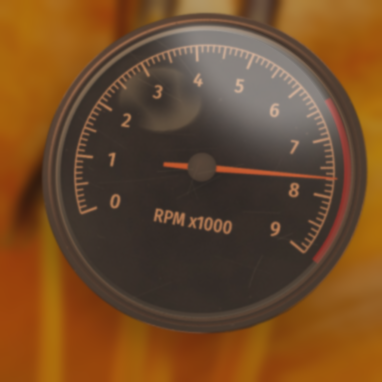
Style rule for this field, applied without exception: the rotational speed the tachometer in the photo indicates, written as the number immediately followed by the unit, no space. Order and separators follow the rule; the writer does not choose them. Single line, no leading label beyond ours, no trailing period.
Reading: 7700rpm
